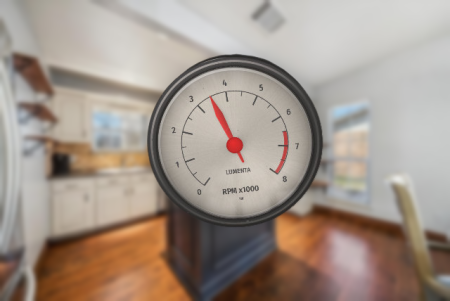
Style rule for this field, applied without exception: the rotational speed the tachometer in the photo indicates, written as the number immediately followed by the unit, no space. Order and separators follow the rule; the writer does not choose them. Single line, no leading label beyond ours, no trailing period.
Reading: 3500rpm
